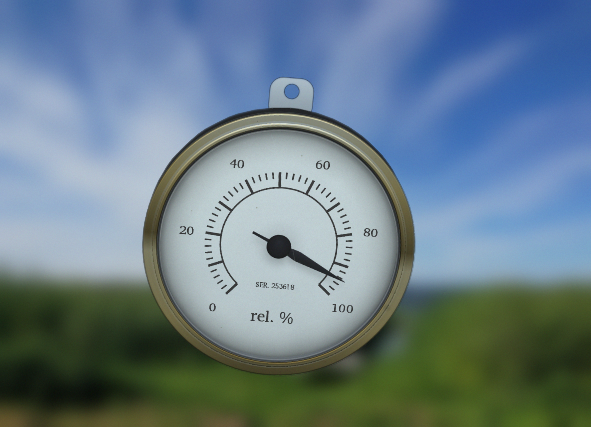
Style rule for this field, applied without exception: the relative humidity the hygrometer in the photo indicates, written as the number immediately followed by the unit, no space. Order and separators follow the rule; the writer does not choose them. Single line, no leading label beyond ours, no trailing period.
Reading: 94%
